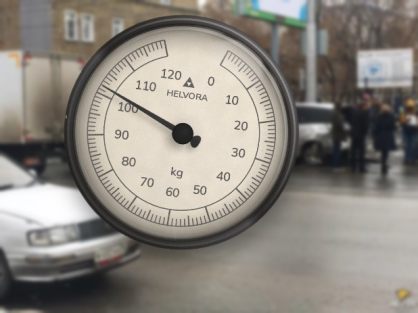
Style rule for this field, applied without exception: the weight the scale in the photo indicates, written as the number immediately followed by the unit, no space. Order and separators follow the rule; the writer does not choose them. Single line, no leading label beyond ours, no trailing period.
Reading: 102kg
